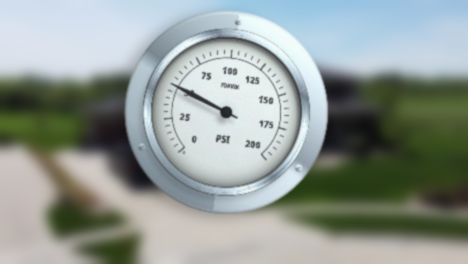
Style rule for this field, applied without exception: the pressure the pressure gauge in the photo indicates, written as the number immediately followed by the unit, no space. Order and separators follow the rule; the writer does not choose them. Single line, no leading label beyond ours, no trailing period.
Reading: 50psi
